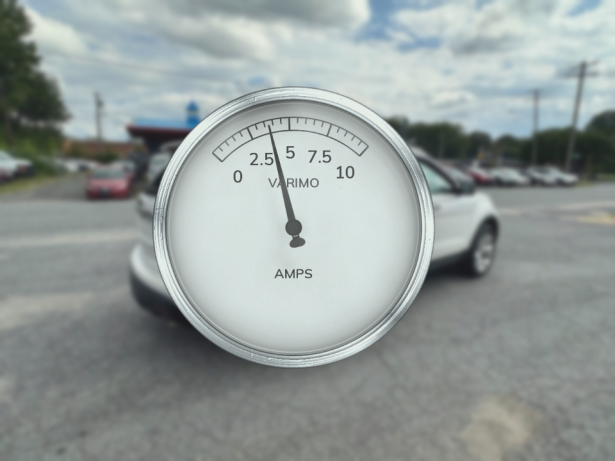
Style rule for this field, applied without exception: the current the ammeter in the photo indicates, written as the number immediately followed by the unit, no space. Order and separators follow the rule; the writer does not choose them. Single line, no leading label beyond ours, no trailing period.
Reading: 3.75A
